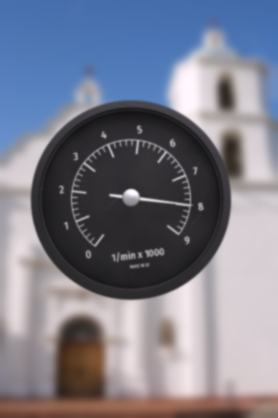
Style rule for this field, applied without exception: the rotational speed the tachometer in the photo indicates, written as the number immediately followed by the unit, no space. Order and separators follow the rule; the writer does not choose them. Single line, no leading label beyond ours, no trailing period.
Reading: 8000rpm
